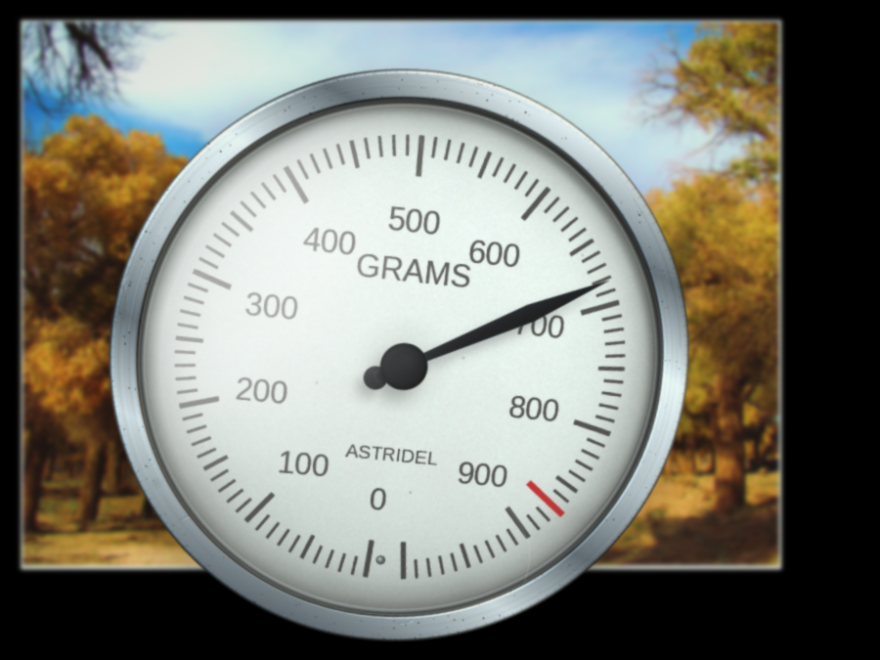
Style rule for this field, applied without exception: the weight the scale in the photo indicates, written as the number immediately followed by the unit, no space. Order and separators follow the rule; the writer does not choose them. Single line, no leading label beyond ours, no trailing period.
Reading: 680g
